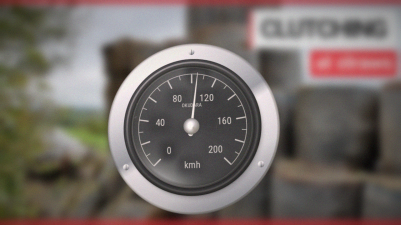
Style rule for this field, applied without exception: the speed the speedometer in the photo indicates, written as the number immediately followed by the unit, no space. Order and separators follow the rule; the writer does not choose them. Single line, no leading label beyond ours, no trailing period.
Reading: 105km/h
